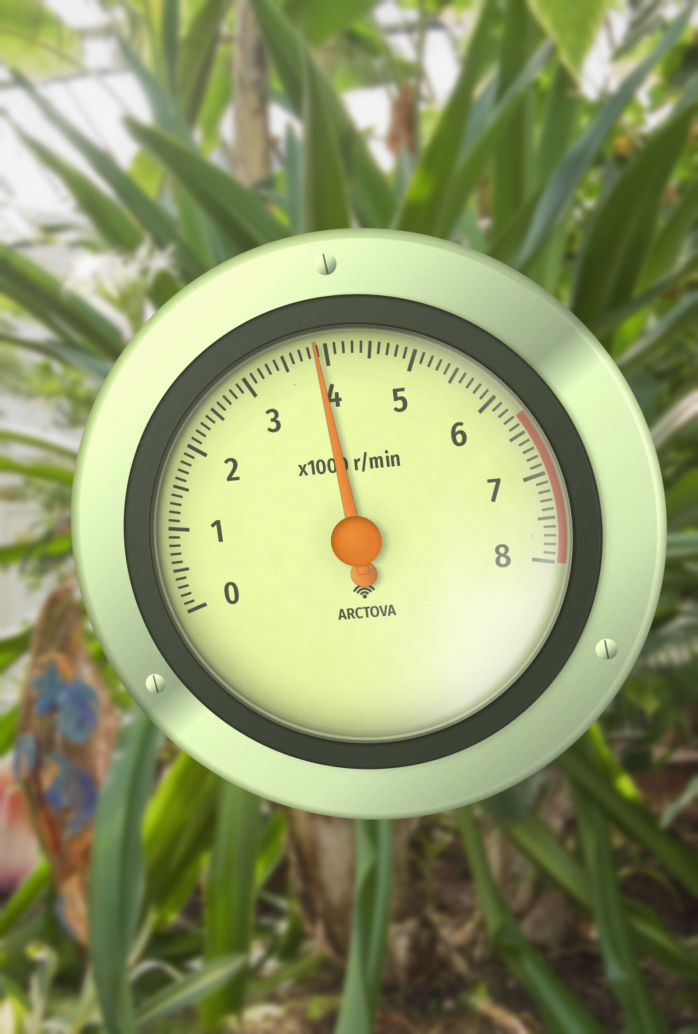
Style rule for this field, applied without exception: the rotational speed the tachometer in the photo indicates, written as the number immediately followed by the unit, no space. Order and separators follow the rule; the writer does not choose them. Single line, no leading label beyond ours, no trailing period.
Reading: 3900rpm
